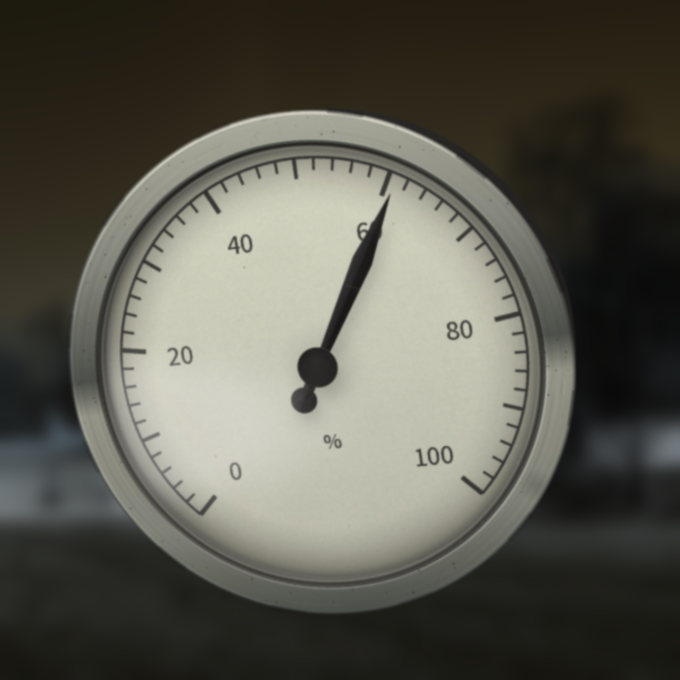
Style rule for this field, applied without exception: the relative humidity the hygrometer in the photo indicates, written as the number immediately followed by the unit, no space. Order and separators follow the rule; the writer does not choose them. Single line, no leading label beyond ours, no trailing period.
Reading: 61%
